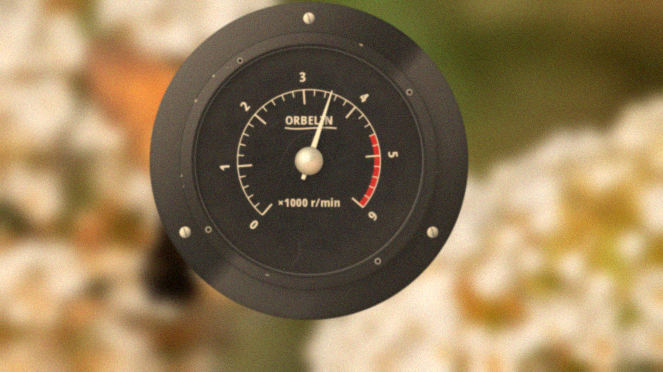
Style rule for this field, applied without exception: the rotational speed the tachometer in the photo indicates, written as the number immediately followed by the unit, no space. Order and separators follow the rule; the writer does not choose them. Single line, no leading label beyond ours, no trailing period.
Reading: 3500rpm
